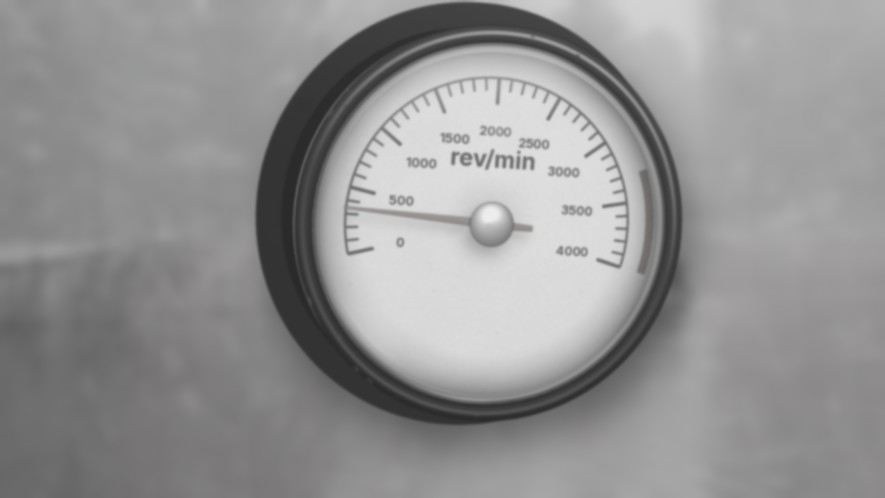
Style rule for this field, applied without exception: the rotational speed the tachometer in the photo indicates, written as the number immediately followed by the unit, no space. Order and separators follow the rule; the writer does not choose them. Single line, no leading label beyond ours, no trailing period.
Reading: 350rpm
